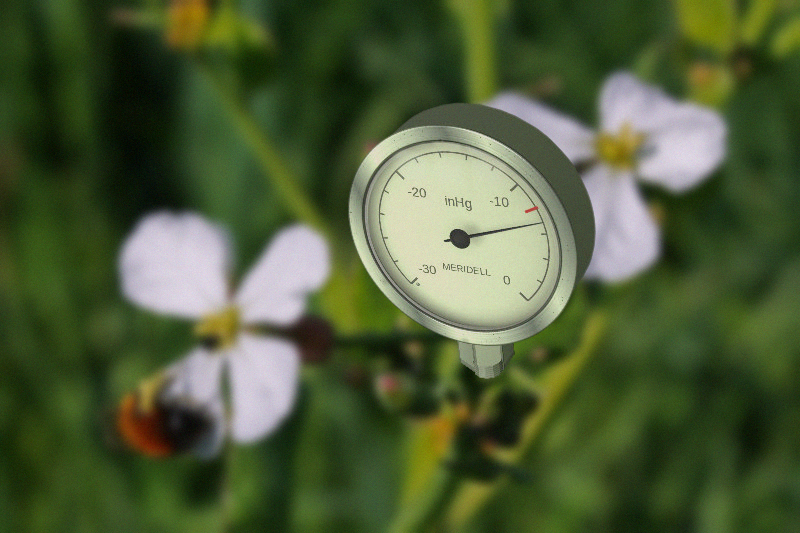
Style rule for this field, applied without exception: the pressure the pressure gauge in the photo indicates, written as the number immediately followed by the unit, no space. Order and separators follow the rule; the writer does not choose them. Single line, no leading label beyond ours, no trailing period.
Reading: -7inHg
